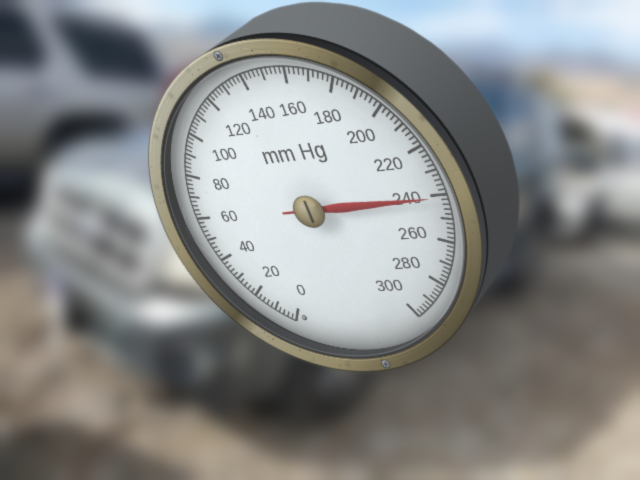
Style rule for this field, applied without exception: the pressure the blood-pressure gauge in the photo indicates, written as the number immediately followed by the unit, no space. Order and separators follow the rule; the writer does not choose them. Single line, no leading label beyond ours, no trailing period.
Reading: 240mmHg
